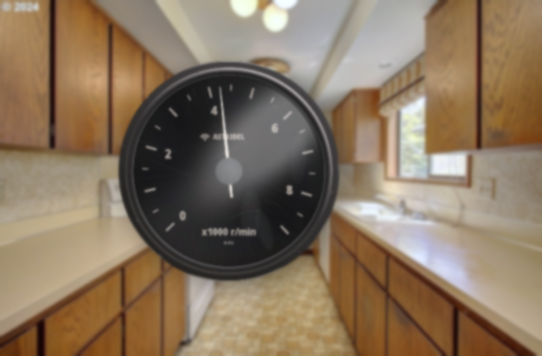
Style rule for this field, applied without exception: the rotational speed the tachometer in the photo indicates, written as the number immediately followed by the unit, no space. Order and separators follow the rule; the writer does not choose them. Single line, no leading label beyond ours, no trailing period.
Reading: 4250rpm
